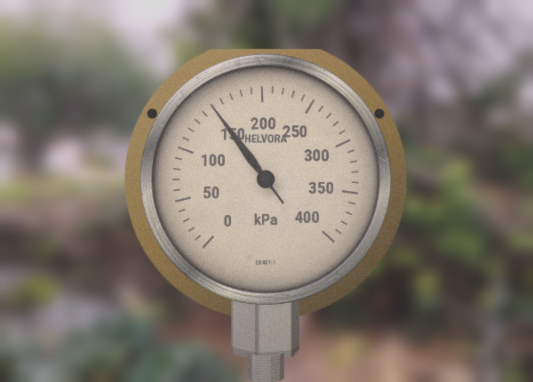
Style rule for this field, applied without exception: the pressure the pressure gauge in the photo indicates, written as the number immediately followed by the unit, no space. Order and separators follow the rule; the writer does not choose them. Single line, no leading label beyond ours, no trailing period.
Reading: 150kPa
